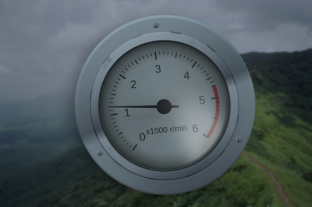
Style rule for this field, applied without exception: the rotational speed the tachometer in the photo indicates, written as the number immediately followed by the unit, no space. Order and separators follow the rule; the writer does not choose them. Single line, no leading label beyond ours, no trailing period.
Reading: 1200rpm
